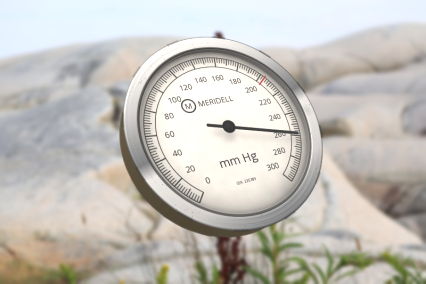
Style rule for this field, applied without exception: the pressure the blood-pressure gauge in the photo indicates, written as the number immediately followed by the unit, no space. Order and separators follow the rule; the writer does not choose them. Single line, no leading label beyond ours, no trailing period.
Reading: 260mmHg
